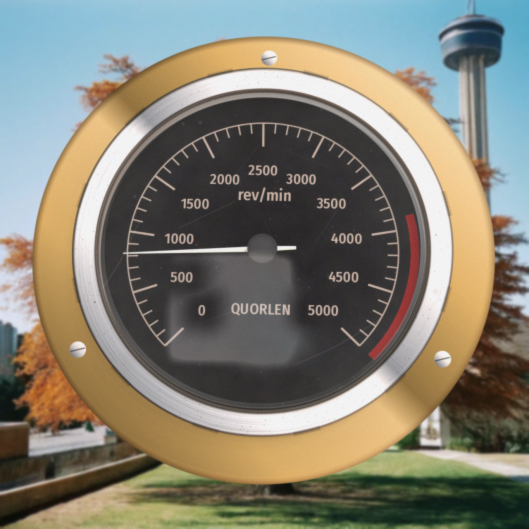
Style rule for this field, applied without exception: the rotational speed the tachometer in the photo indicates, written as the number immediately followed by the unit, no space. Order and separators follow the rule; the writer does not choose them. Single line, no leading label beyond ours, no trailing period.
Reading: 800rpm
